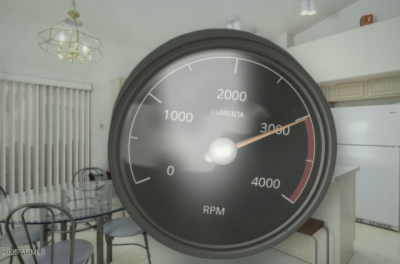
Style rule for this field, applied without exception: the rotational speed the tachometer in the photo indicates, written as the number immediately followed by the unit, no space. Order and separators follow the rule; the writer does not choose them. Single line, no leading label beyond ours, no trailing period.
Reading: 3000rpm
